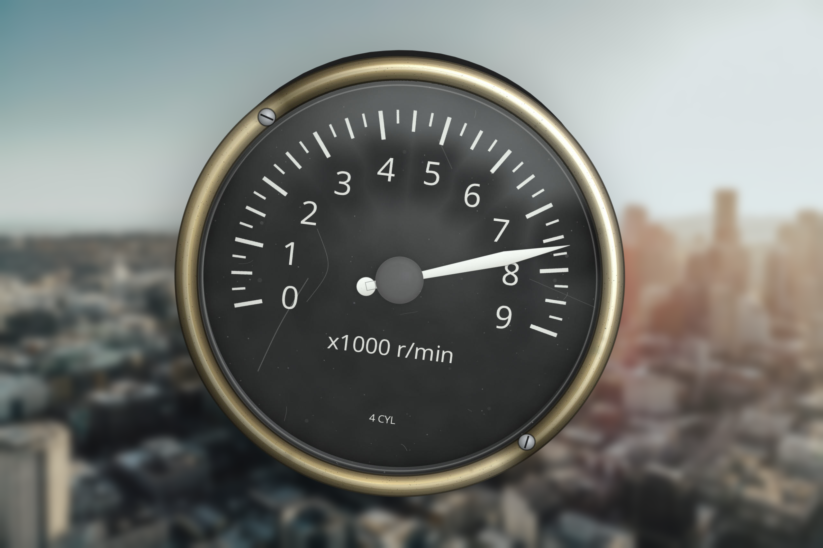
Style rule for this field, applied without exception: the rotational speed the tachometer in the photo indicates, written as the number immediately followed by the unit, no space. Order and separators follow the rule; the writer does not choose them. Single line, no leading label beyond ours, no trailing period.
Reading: 7625rpm
